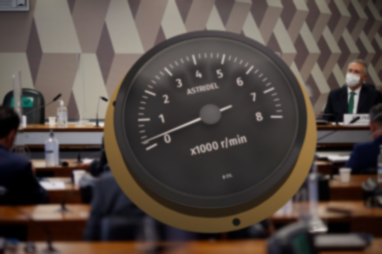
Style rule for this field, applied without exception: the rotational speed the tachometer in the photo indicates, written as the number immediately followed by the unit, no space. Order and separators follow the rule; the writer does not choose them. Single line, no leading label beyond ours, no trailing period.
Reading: 200rpm
